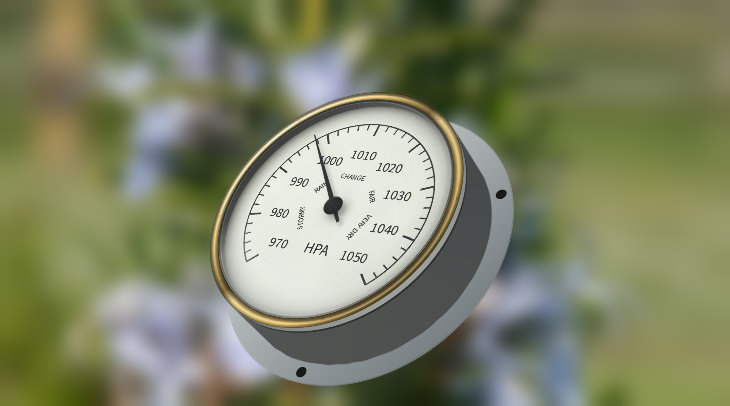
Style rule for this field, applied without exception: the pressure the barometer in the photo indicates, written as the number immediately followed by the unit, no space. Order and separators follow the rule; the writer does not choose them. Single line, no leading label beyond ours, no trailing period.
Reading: 998hPa
